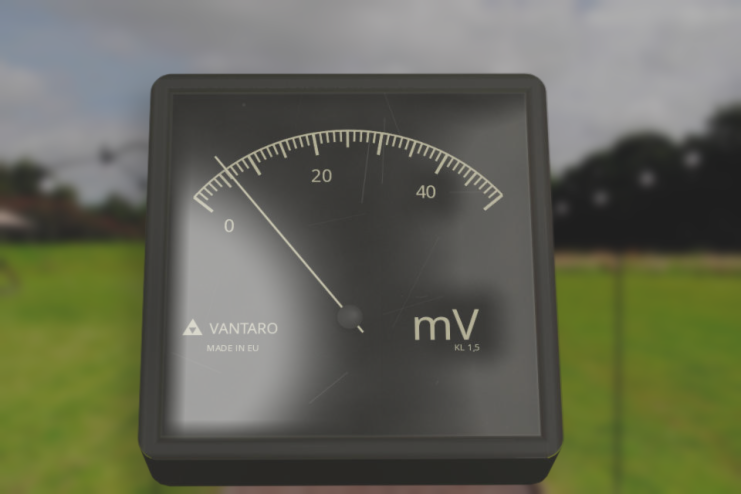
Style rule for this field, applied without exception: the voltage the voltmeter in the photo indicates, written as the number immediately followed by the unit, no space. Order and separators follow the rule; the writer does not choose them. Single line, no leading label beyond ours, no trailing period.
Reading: 6mV
